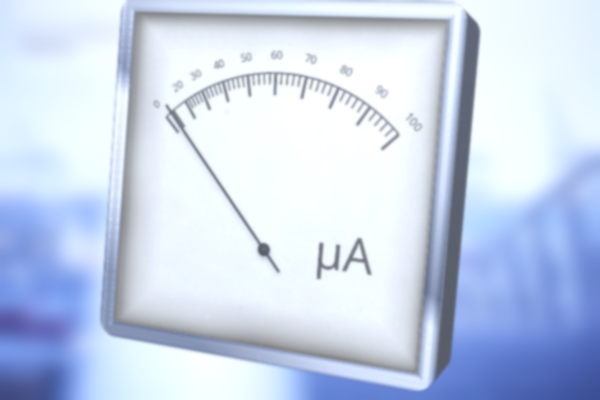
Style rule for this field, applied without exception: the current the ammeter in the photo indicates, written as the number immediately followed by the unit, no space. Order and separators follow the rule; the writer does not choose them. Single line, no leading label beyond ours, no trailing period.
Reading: 10µA
